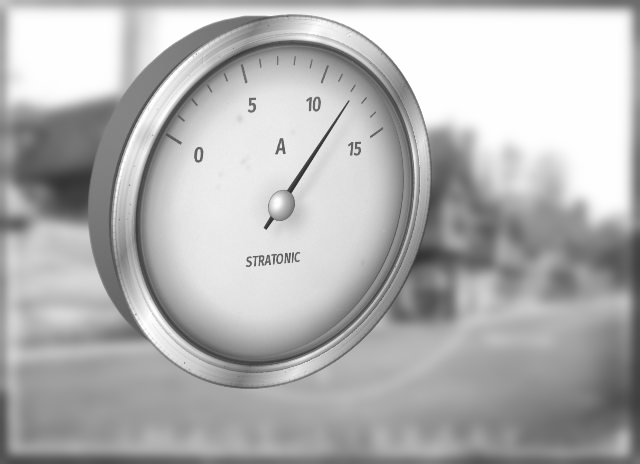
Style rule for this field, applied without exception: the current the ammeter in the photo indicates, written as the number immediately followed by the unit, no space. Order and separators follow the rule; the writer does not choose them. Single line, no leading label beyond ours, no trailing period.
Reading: 12A
